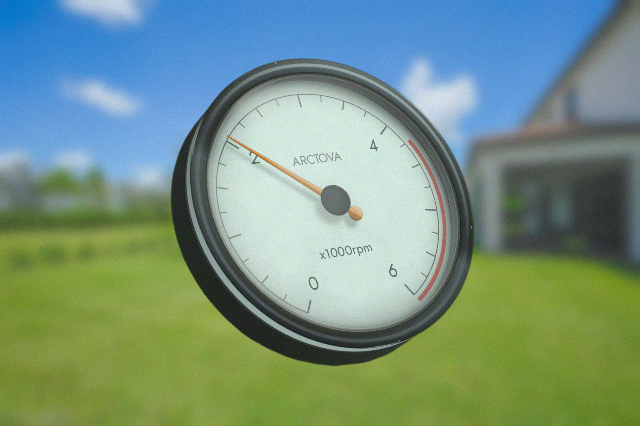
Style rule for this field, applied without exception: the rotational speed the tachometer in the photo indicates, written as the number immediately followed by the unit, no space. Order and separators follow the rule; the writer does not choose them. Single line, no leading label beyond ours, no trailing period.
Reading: 2000rpm
